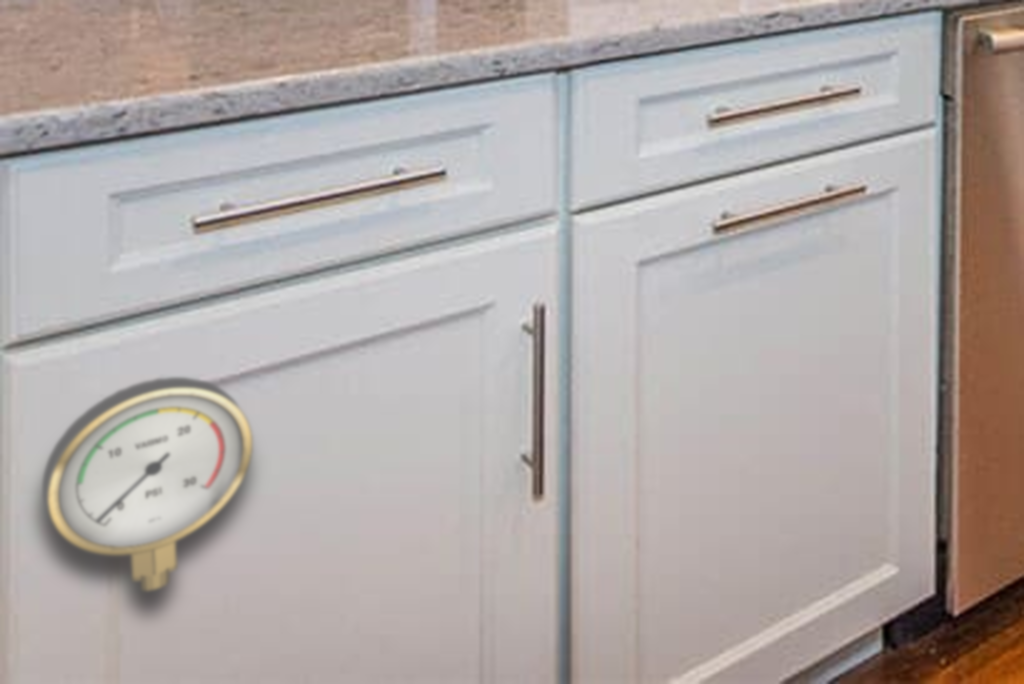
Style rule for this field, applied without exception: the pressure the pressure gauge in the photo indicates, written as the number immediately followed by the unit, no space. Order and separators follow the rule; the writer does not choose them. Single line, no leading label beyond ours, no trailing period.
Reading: 1psi
